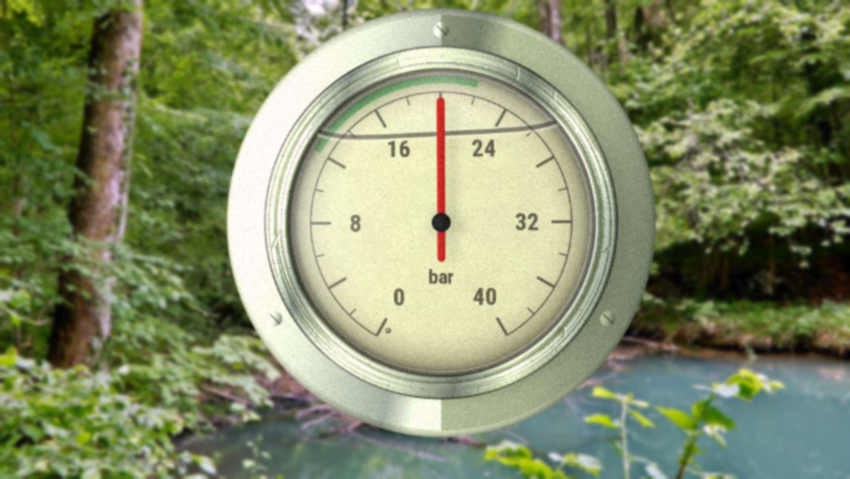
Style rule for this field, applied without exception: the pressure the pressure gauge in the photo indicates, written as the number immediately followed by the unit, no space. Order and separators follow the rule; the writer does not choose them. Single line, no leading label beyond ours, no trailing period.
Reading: 20bar
